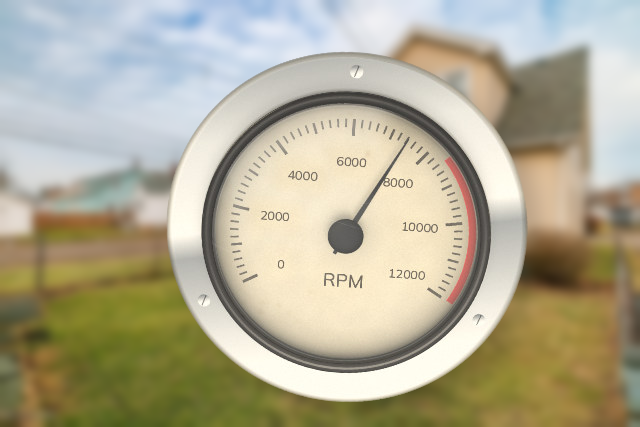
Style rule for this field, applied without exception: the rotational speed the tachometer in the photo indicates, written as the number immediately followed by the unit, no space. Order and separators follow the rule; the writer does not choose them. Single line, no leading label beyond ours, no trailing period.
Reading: 7400rpm
